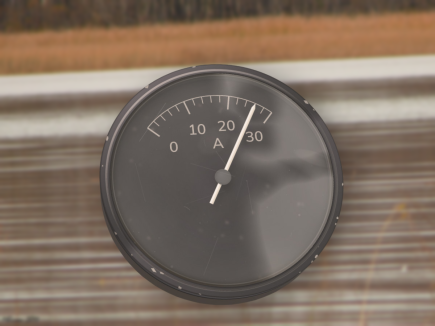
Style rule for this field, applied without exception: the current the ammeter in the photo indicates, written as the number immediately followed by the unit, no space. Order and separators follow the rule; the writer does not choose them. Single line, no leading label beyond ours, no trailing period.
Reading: 26A
